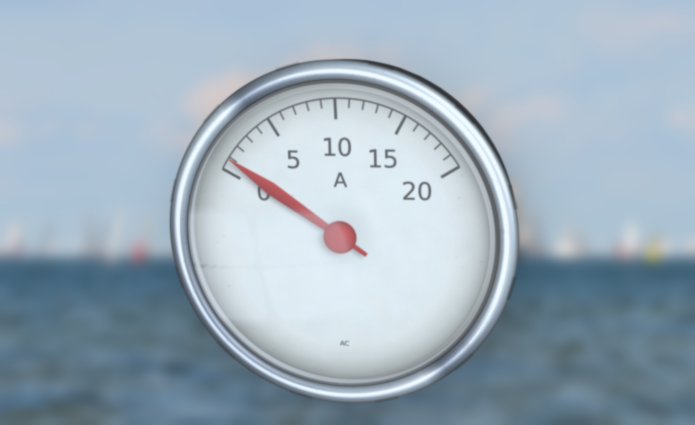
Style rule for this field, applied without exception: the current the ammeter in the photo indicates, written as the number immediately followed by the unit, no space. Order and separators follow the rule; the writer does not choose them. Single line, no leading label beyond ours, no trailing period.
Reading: 1A
